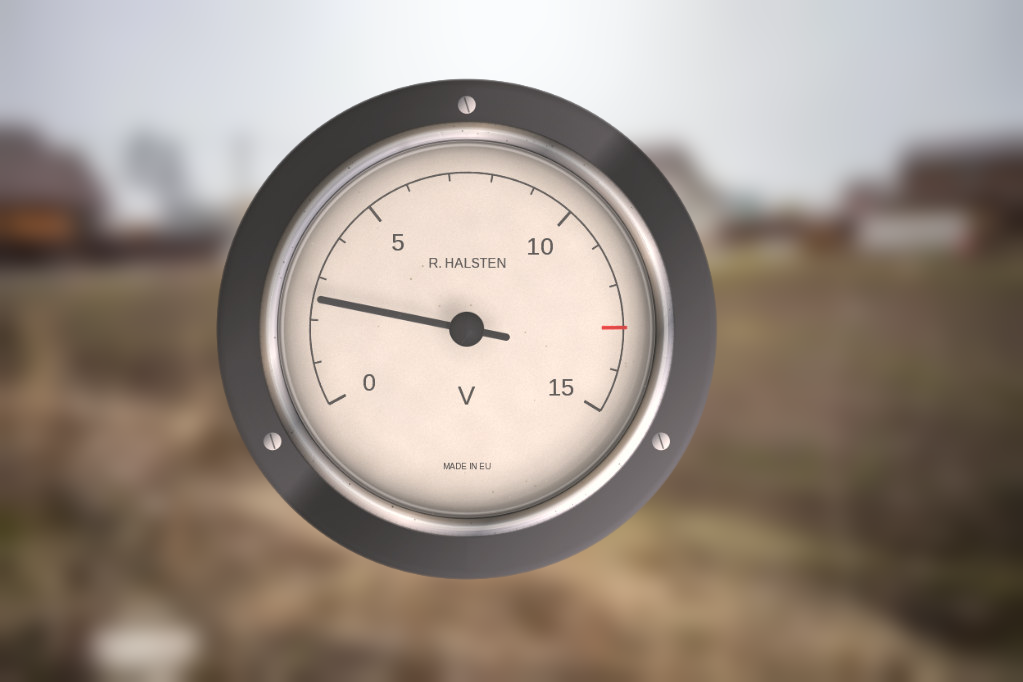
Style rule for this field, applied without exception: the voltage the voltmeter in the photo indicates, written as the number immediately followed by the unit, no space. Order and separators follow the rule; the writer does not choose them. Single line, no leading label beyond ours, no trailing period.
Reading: 2.5V
